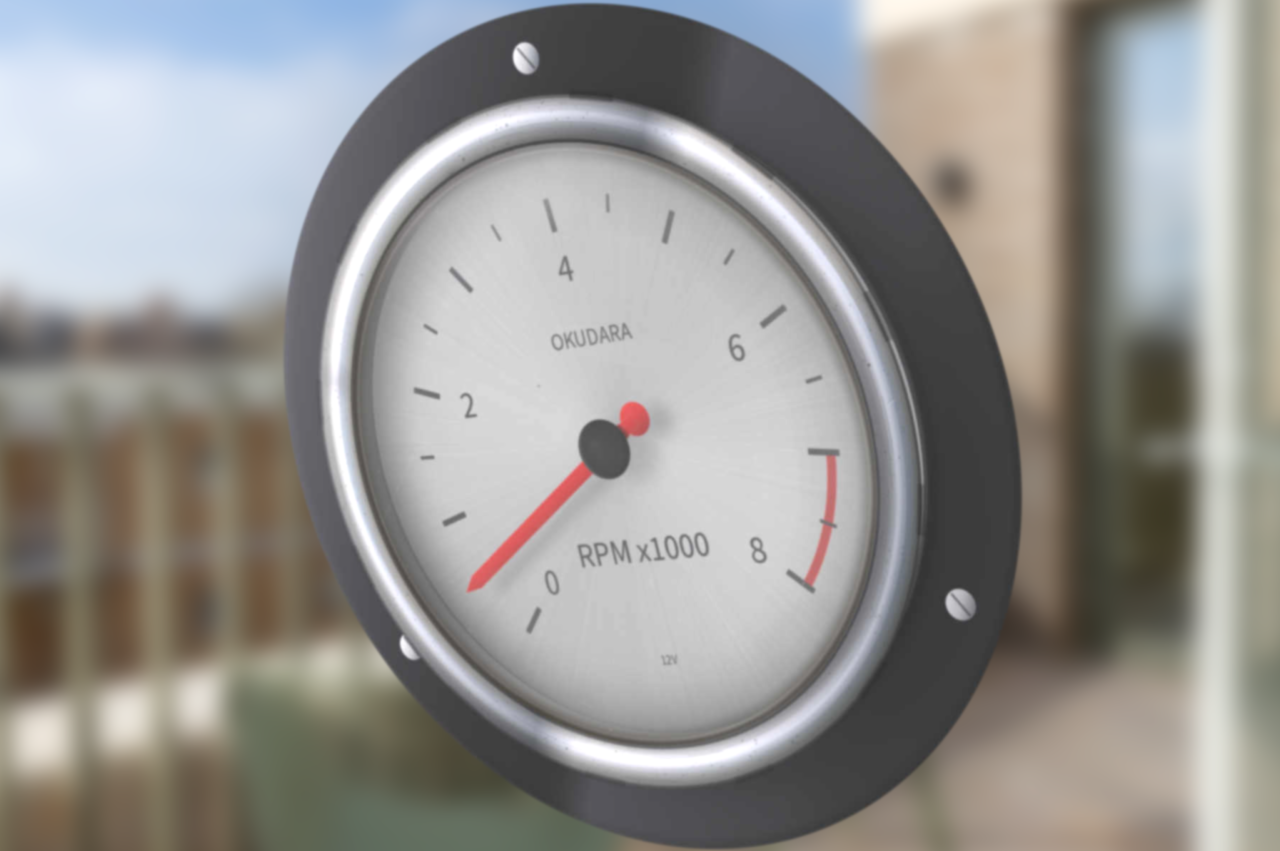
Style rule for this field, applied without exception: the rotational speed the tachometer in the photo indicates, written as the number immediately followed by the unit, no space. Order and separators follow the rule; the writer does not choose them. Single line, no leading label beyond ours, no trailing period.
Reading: 500rpm
